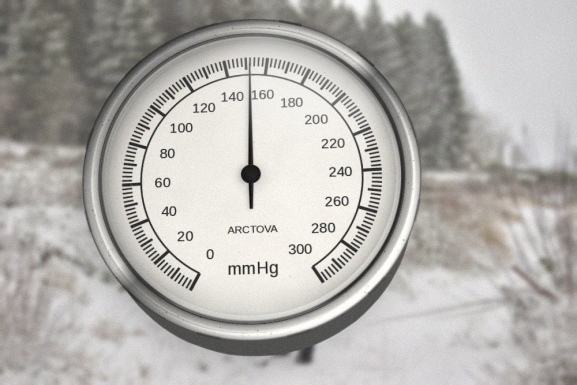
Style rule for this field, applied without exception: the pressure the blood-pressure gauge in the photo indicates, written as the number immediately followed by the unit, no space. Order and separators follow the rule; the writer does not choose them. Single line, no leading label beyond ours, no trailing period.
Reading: 152mmHg
